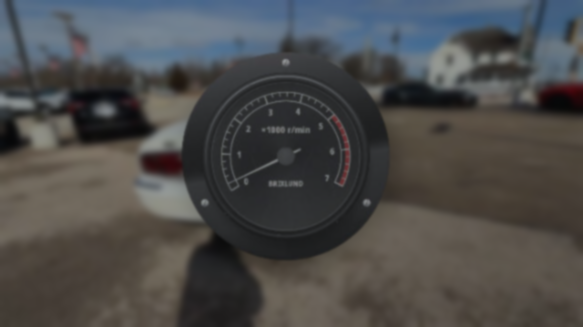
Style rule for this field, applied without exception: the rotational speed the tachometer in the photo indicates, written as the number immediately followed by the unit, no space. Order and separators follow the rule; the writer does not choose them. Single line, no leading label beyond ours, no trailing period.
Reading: 200rpm
